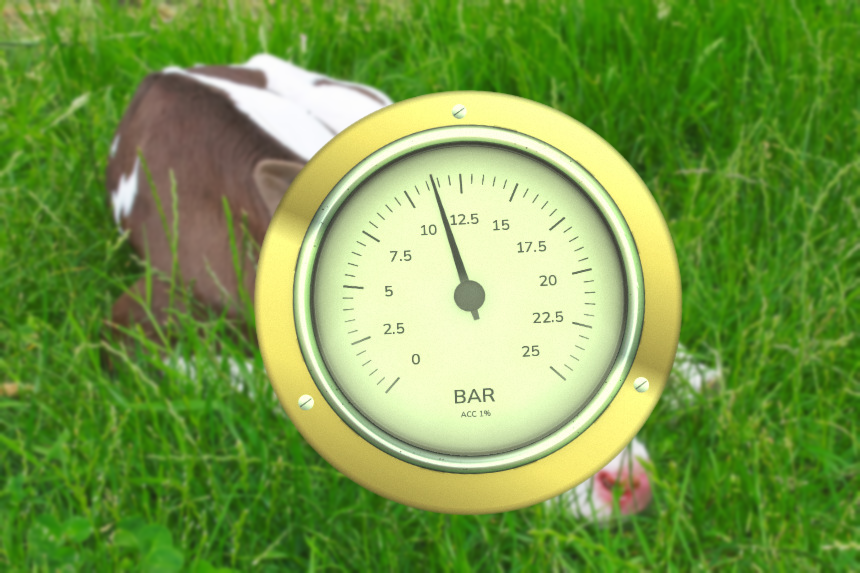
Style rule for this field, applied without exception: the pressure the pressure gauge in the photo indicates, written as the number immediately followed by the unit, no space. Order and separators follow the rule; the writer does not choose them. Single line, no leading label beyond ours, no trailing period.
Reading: 11.25bar
